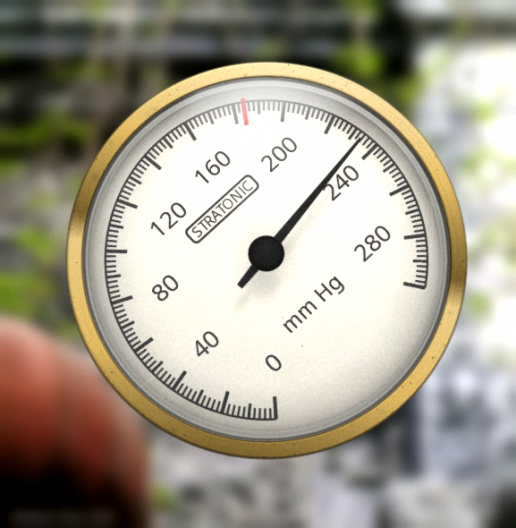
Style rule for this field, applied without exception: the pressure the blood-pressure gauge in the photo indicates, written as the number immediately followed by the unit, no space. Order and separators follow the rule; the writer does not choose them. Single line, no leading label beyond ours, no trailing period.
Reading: 234mmHg
